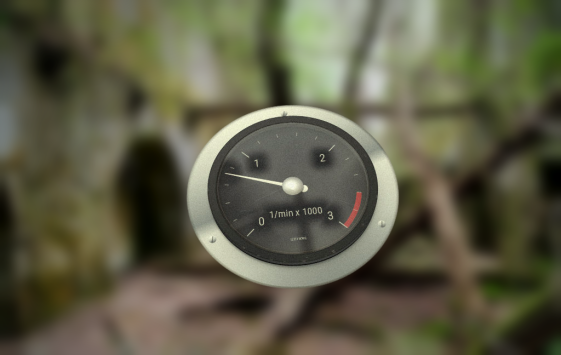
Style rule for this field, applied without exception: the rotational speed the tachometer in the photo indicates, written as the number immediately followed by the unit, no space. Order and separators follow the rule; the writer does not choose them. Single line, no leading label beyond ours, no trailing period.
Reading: 700rpm
